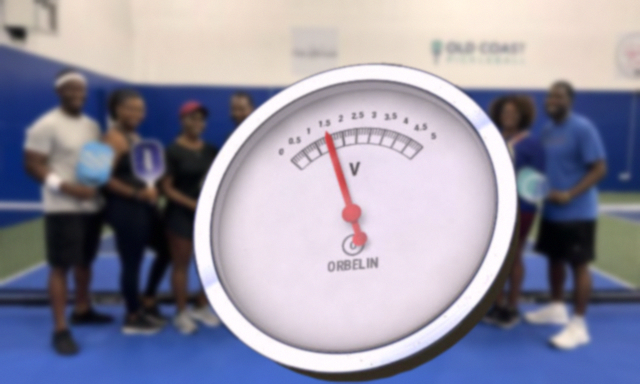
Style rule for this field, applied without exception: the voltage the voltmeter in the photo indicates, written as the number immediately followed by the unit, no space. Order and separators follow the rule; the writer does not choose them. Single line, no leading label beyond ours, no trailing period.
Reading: 1.5V
